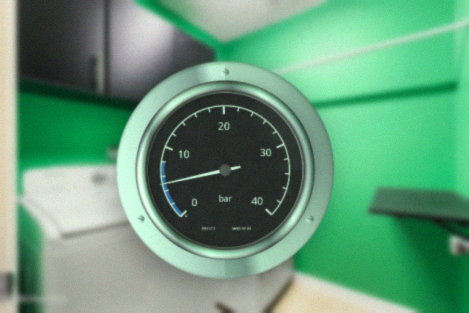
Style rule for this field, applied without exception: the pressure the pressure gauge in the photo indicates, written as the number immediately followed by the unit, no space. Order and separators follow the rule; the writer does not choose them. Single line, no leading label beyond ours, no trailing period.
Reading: 5bar
